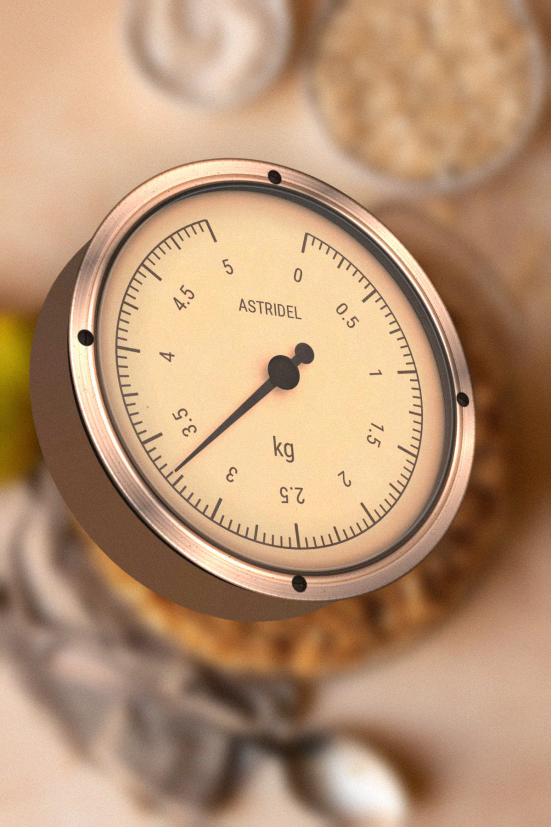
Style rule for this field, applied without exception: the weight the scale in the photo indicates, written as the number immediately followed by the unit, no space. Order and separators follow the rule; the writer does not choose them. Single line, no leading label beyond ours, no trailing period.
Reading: 3.3kg
